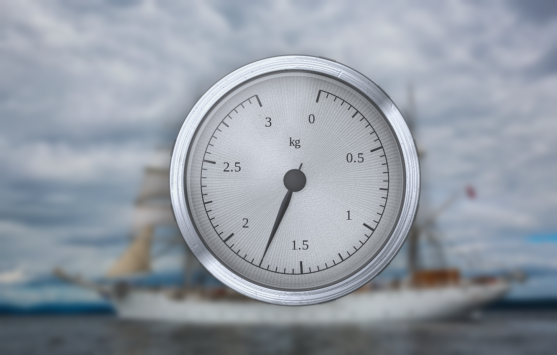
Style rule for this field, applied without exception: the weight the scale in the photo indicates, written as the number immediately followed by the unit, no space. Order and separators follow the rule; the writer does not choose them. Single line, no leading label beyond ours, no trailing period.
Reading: 1.75kg
